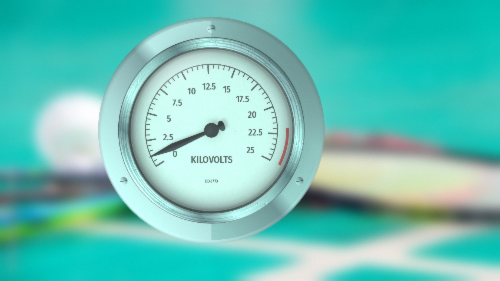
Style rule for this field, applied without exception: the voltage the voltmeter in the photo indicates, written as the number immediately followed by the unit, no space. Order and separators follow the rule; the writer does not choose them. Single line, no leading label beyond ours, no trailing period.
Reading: 1kV
